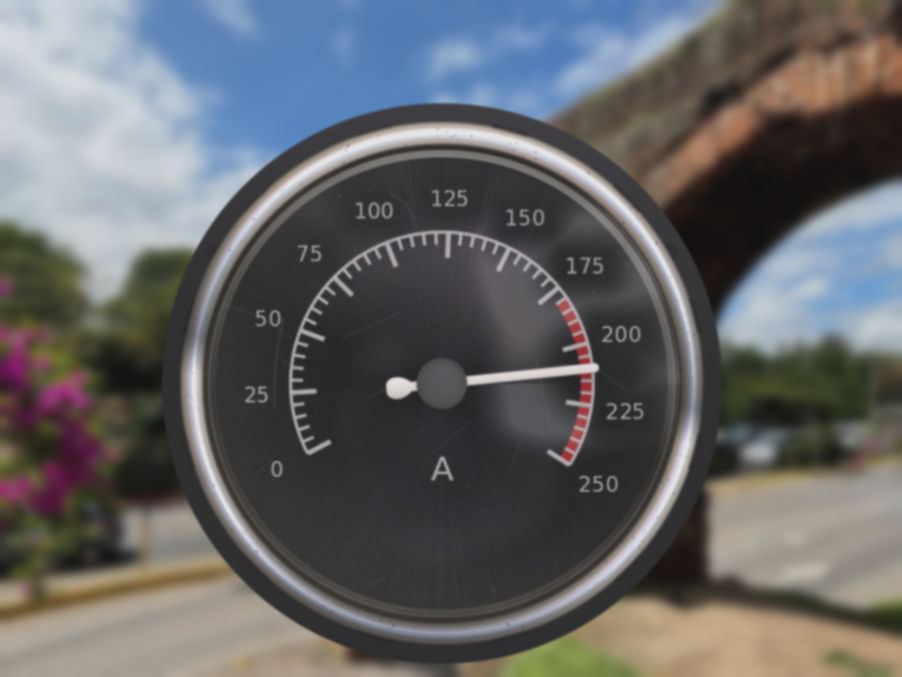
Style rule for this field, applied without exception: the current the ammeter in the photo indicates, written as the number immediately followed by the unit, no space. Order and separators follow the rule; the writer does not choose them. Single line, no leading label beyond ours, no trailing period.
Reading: 210A
